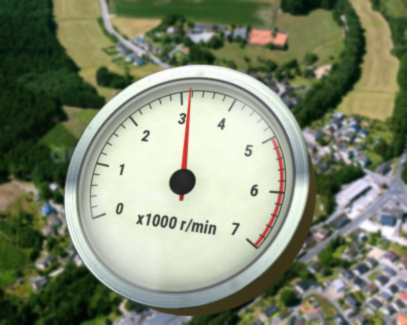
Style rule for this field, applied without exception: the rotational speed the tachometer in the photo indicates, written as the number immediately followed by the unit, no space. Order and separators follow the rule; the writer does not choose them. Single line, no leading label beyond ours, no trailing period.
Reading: 3200rpm
